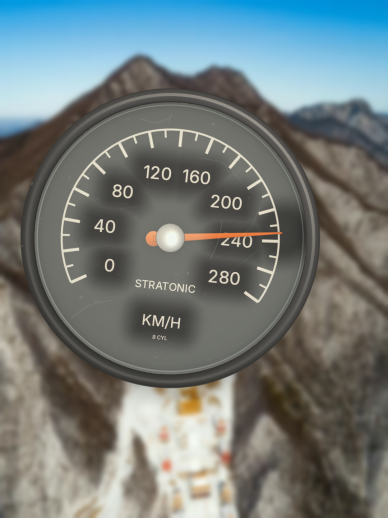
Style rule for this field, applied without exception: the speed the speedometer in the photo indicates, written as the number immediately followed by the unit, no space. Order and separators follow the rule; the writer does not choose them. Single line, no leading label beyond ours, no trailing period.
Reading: 235km/h
